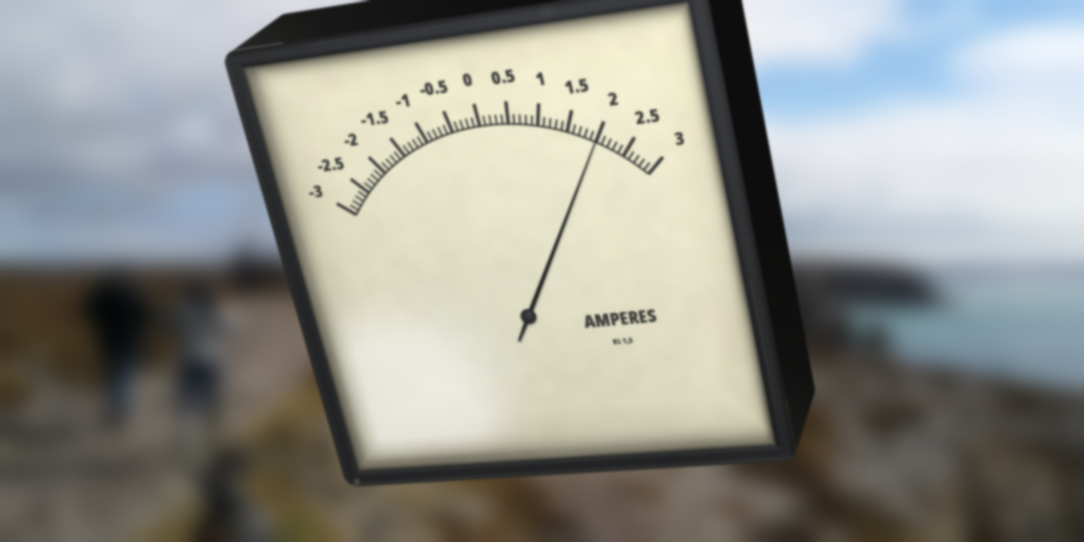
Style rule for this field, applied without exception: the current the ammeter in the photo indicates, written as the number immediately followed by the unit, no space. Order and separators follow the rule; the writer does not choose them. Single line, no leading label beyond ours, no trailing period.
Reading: 2A
